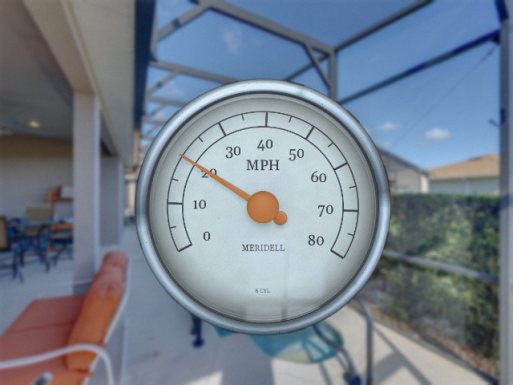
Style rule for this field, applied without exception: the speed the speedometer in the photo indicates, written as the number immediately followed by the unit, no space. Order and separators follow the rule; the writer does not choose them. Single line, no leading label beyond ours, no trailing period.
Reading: 20mph
